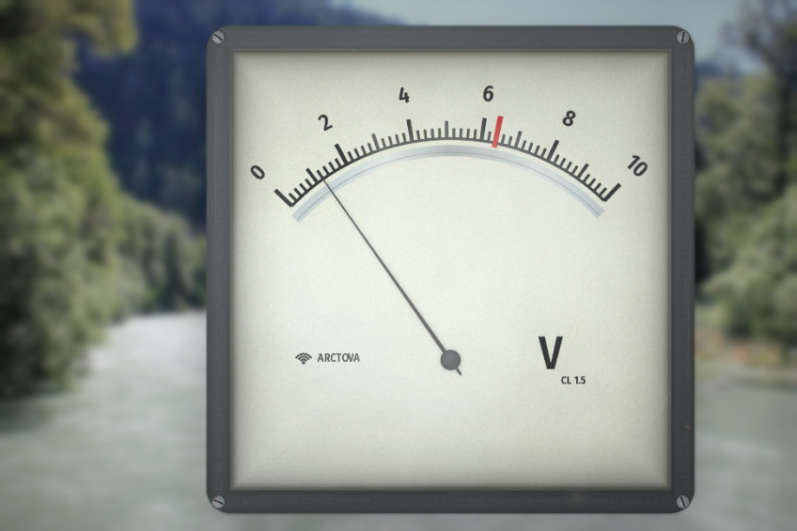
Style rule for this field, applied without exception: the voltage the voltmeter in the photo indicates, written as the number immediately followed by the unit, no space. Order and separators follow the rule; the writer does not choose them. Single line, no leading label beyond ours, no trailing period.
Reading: 1.2V
